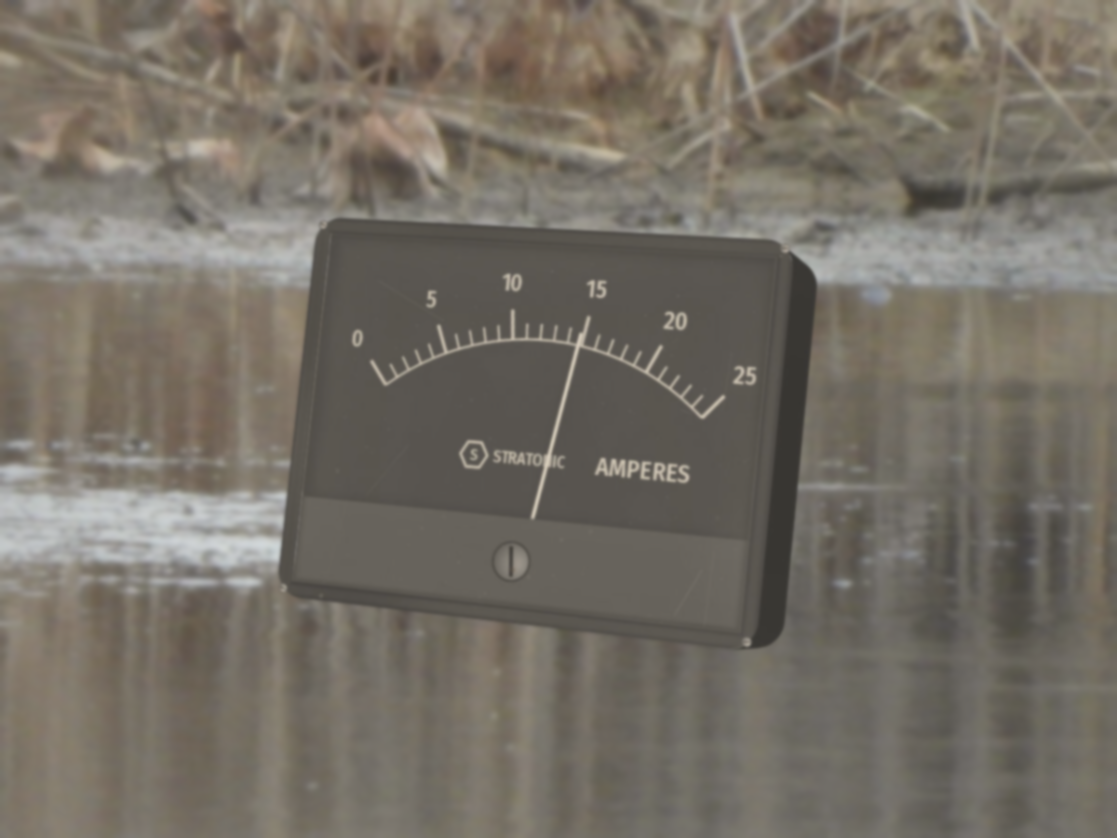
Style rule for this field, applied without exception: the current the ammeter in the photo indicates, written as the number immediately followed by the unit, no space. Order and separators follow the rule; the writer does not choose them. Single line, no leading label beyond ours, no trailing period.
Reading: 15A
